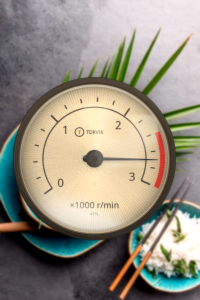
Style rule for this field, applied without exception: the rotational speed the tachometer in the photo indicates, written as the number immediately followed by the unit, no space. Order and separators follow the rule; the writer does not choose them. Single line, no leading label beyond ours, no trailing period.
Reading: 2700rpm
